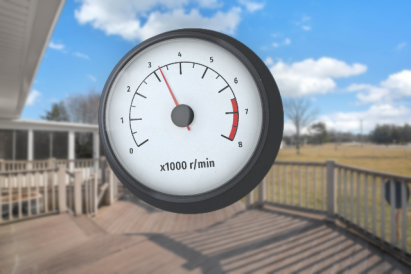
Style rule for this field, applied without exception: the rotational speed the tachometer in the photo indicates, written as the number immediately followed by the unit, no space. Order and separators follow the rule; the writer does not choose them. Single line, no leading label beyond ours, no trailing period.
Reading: 3250rpm
